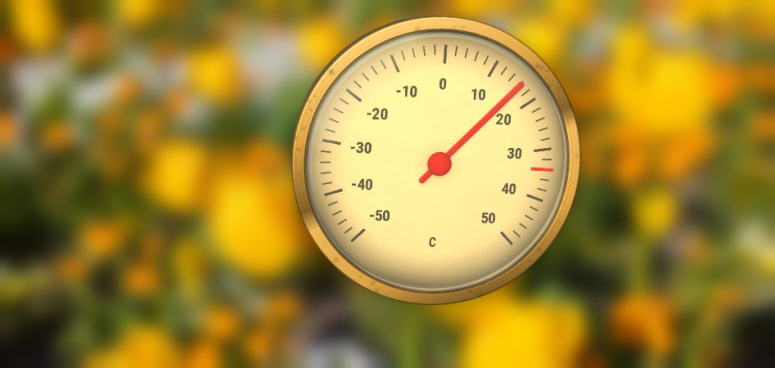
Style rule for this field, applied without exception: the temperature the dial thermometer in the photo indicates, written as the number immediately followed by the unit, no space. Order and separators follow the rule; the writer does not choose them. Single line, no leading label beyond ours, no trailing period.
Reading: 16°C
